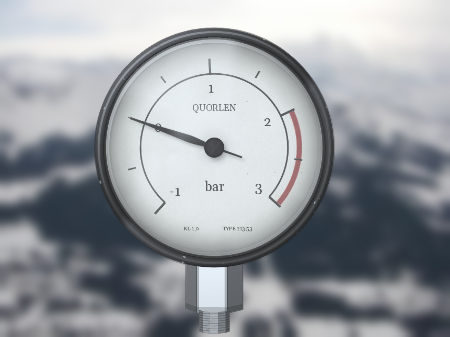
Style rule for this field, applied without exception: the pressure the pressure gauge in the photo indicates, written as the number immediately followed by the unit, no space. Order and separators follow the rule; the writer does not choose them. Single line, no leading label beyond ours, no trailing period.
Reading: 0bar
